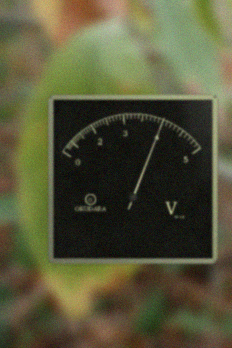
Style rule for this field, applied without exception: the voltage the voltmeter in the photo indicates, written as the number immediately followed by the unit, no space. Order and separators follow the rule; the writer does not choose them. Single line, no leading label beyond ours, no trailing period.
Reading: 4V
